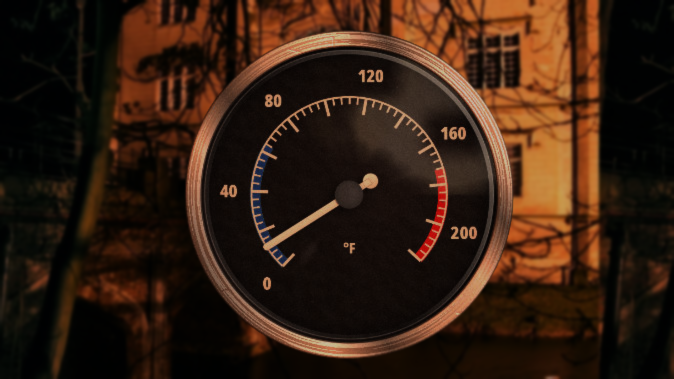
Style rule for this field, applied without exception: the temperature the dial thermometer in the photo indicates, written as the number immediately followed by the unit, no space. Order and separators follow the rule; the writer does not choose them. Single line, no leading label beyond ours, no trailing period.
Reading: 12°F
